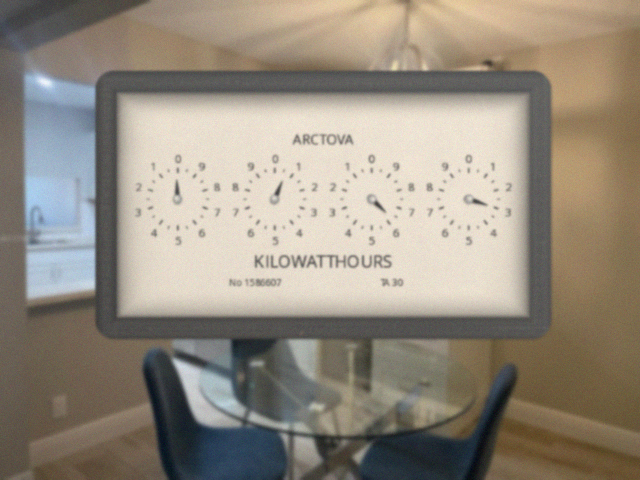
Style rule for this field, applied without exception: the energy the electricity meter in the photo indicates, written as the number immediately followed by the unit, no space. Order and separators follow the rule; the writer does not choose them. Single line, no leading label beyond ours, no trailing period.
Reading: 63kWh
